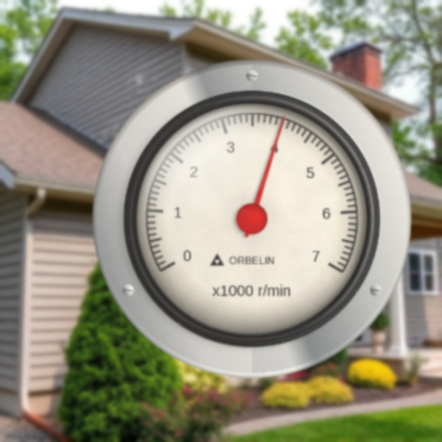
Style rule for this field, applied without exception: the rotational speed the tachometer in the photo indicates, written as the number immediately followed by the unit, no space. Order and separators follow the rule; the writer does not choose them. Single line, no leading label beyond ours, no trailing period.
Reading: 4000rpm
